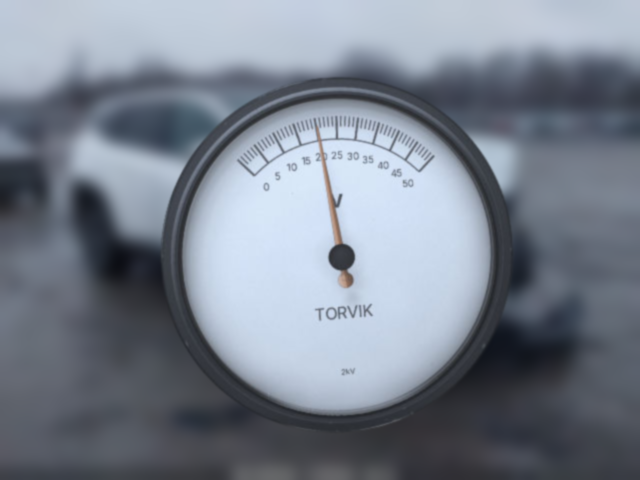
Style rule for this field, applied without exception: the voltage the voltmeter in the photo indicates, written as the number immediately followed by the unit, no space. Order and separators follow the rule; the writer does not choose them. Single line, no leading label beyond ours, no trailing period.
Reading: 20V
